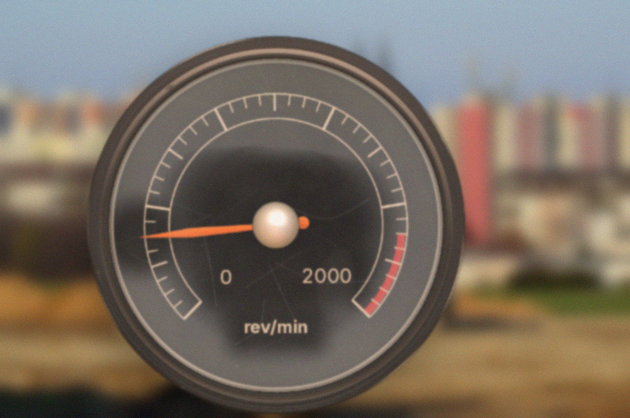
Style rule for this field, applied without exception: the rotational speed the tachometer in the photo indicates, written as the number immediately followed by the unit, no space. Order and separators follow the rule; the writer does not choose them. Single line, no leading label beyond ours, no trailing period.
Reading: 300rpm
